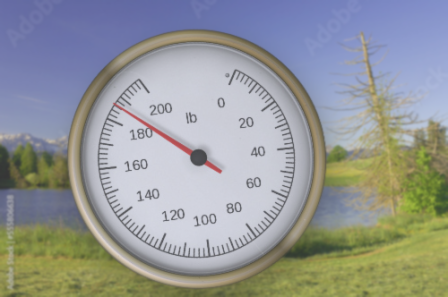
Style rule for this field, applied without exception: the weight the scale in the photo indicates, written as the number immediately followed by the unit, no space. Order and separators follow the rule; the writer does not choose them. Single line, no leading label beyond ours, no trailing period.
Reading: 186lb
